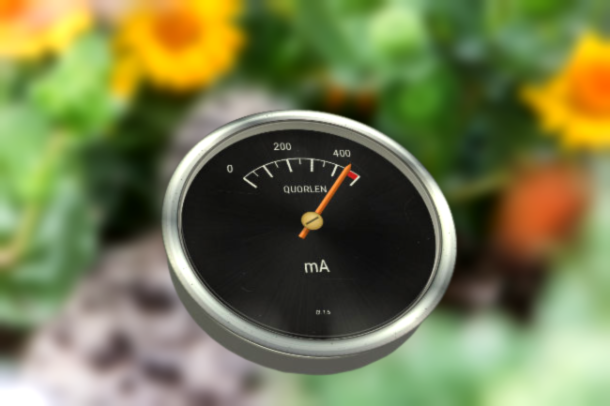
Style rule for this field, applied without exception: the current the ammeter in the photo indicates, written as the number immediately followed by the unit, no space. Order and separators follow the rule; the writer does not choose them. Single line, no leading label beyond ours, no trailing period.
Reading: 450mA
